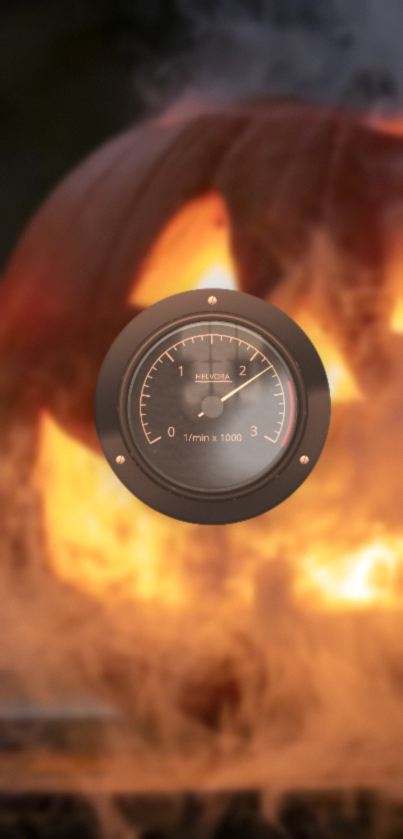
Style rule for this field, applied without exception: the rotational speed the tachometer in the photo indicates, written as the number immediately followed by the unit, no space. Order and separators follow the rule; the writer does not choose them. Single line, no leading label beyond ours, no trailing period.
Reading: 2200rpm
